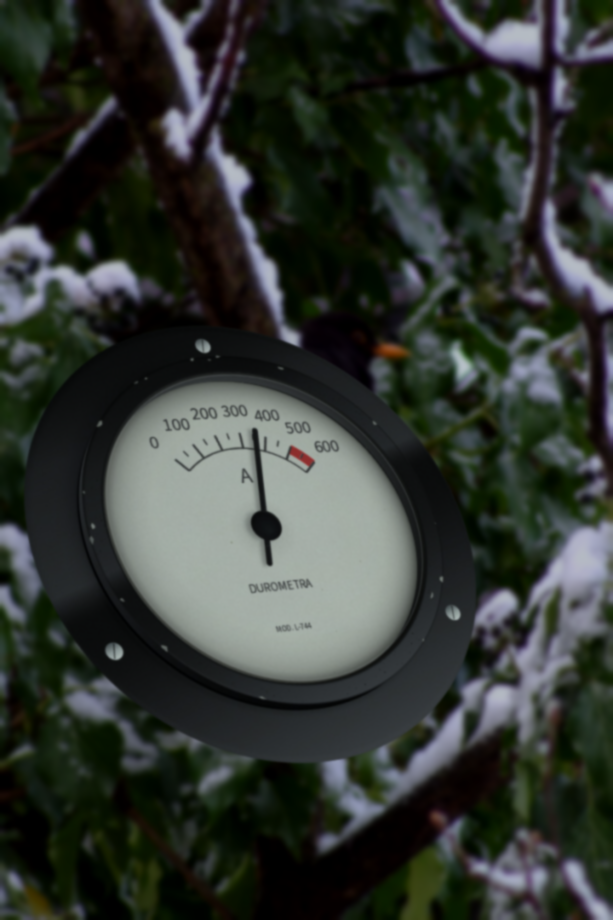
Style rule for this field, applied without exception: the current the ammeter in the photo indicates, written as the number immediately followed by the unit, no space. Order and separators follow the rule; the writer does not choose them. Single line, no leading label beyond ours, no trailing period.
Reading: 350A
